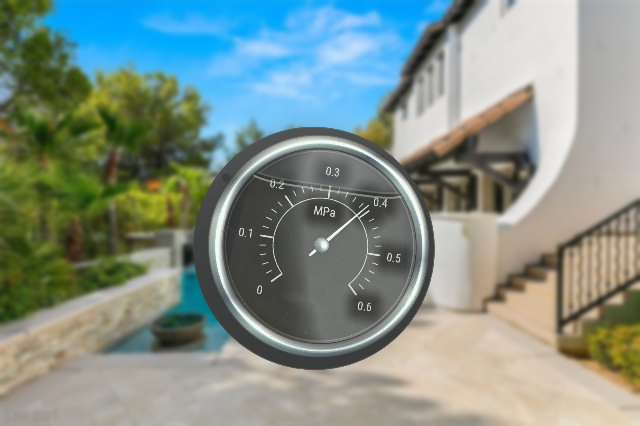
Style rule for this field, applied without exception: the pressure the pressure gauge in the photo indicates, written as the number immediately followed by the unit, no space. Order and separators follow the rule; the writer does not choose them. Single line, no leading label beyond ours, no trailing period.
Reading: 0.39MPa
